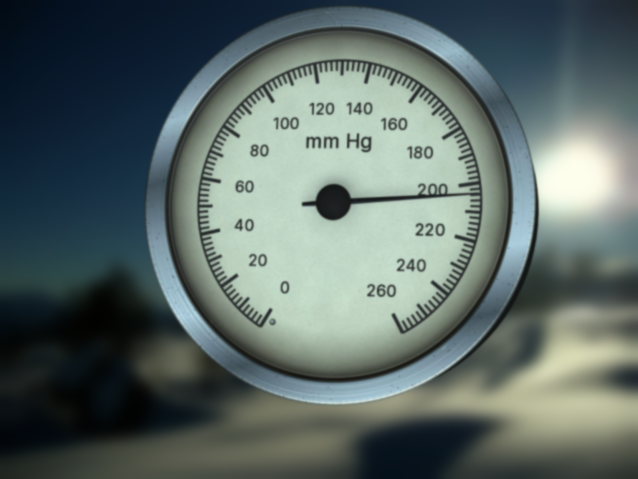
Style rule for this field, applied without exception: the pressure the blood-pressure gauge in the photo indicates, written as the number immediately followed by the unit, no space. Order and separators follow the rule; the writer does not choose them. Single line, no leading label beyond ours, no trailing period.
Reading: 204mmHg
